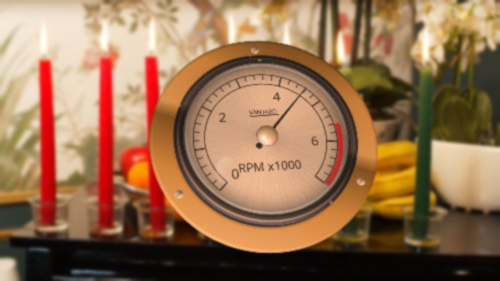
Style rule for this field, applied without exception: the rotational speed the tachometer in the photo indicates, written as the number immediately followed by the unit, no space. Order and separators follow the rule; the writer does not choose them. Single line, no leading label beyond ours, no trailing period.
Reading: 4600rpm
